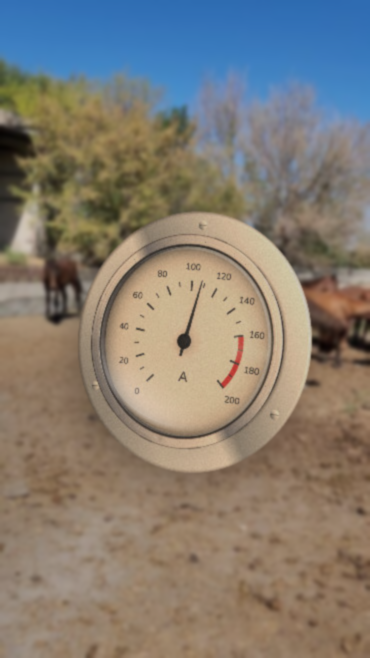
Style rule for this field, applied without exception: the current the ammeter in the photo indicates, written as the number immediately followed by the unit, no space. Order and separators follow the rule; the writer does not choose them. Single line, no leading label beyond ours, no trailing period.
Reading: 110A
